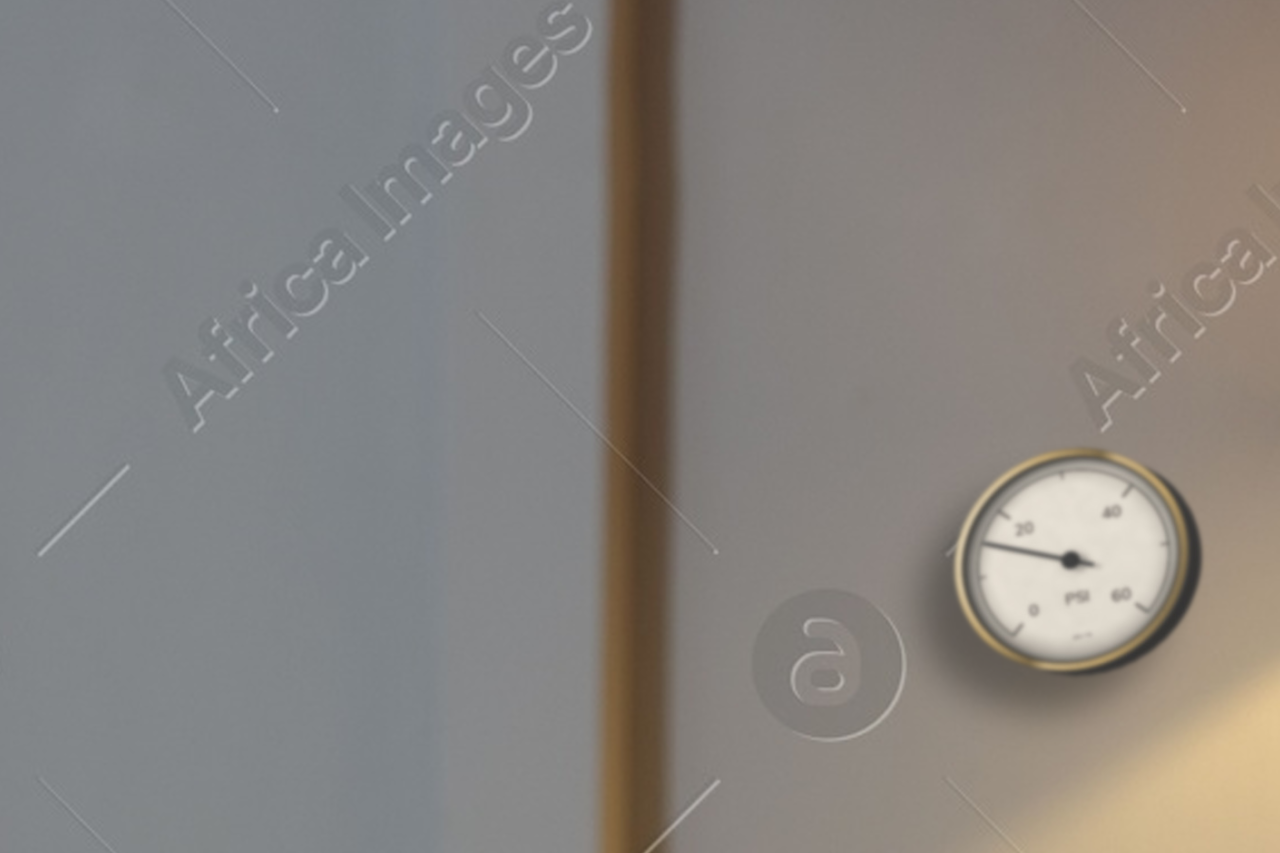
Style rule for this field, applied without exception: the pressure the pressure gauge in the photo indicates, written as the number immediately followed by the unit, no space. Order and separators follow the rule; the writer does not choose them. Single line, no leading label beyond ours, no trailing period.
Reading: 15psi
